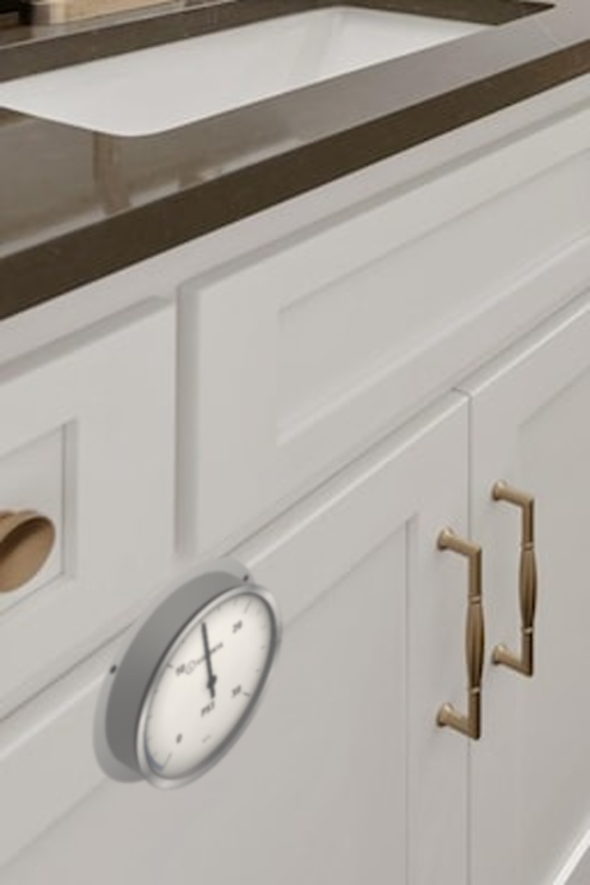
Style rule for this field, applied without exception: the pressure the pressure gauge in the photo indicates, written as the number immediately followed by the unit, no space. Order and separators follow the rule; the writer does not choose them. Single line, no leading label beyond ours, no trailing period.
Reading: 14psi
